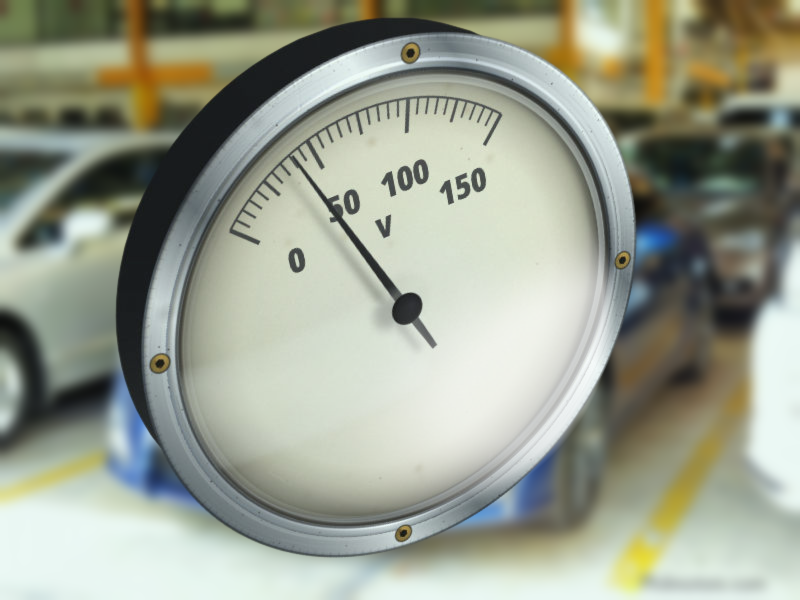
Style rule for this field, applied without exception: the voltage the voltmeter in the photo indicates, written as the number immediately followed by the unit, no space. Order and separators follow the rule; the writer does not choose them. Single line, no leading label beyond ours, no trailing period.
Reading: 40V
